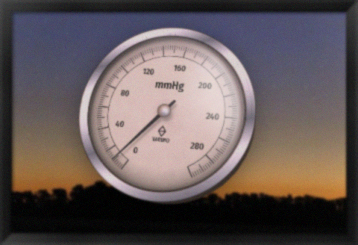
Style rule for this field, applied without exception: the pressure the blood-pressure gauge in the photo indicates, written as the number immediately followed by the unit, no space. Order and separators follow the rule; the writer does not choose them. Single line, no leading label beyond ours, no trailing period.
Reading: 10mmHg
